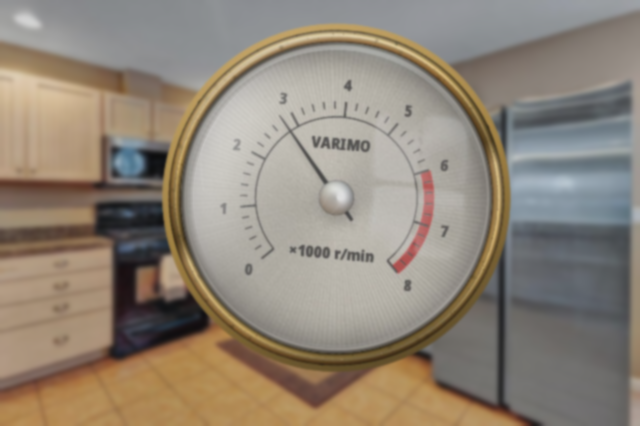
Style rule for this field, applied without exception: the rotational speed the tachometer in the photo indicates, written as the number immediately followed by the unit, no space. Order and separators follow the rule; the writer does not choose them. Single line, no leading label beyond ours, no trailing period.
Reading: 2800rpm
